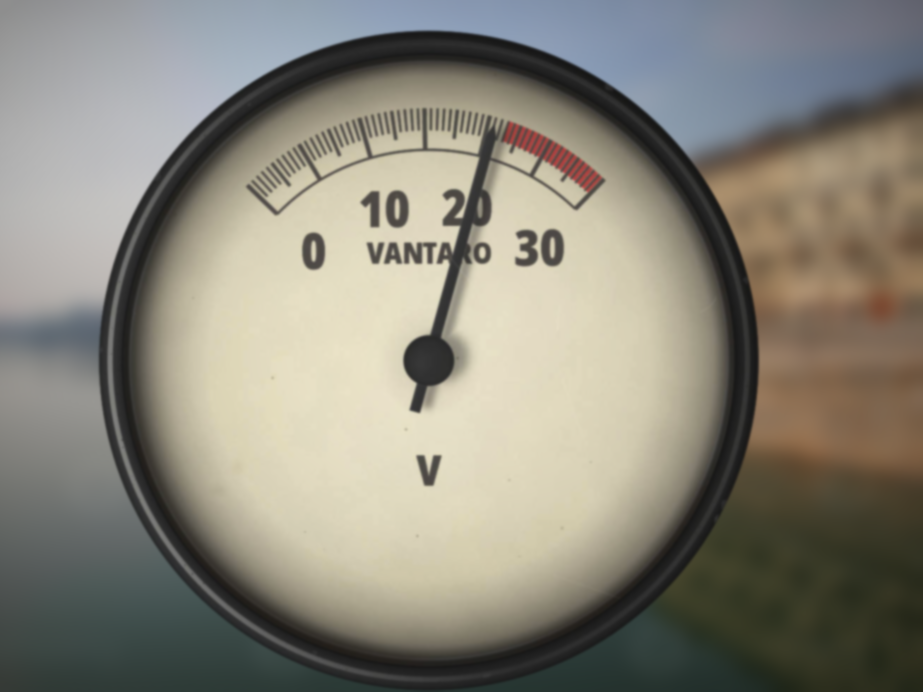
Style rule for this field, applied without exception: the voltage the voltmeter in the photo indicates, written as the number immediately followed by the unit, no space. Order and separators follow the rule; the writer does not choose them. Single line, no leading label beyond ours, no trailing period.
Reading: 20.5V
